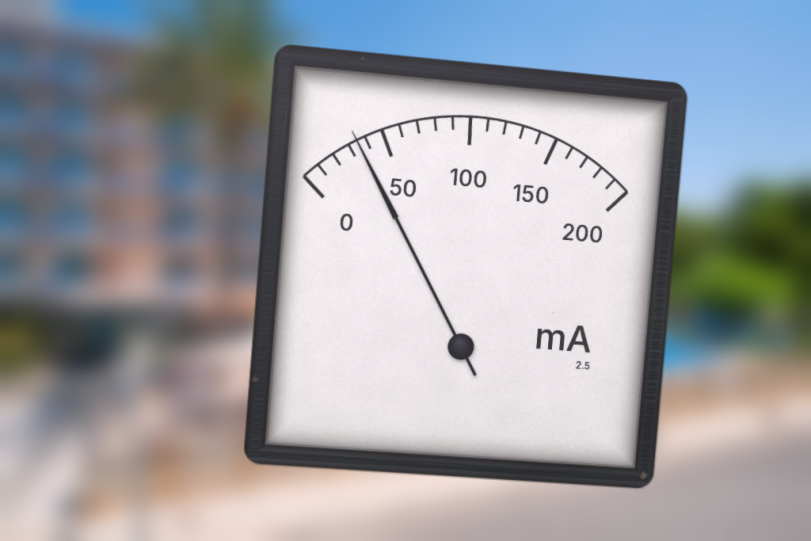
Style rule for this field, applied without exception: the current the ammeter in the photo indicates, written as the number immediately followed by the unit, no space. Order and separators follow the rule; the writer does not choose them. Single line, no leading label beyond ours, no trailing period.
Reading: 35mA
